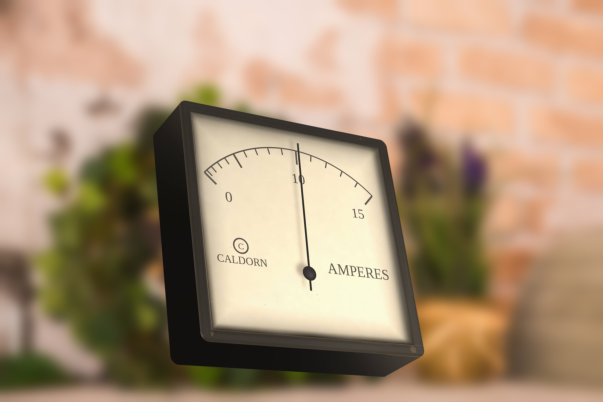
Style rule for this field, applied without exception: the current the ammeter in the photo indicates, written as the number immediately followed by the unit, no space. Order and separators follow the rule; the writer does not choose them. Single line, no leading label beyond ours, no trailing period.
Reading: 10A
